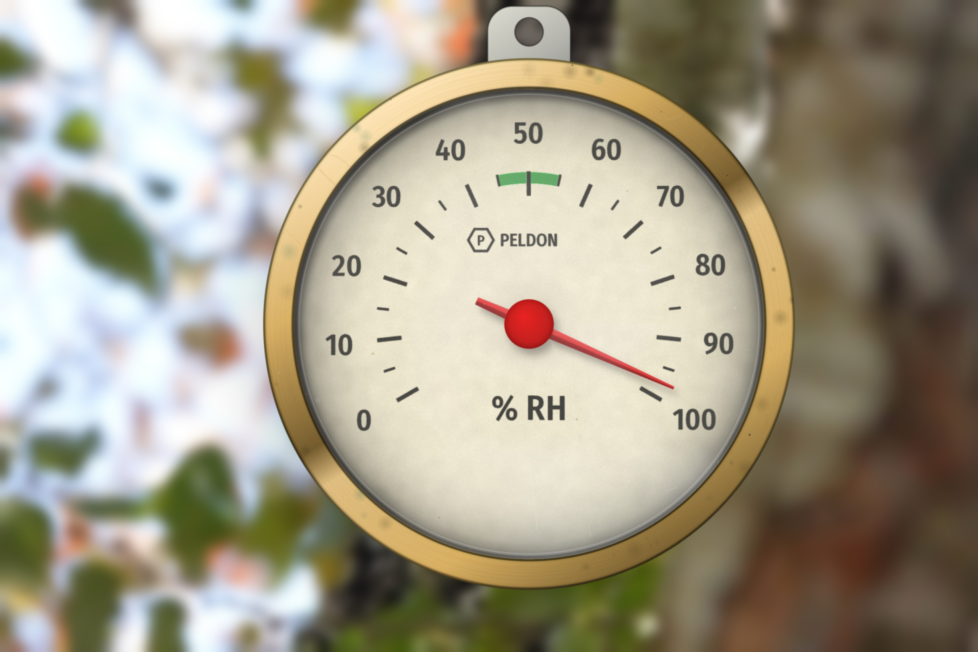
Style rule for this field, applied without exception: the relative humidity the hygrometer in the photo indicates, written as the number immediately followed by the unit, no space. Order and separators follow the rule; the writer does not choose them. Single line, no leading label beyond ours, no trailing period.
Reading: 97.5%
